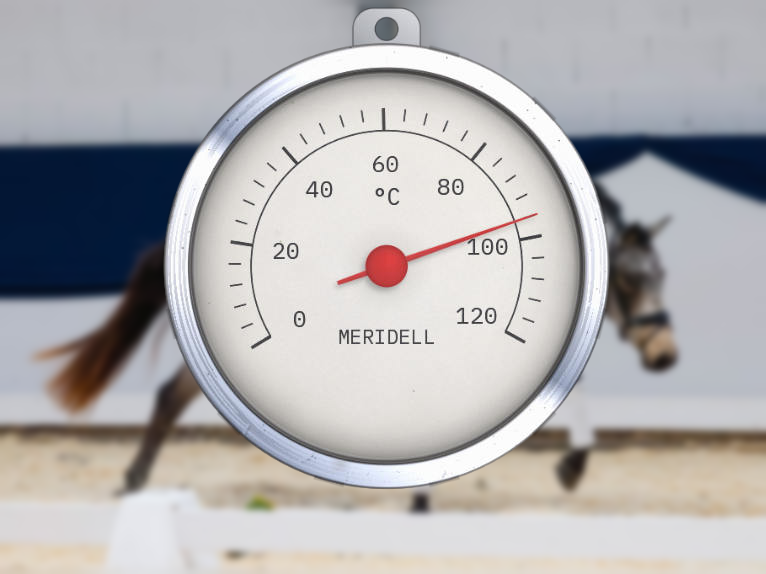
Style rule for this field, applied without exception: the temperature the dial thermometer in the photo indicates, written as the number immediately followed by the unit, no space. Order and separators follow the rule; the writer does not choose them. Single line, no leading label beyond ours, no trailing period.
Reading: 96°C
